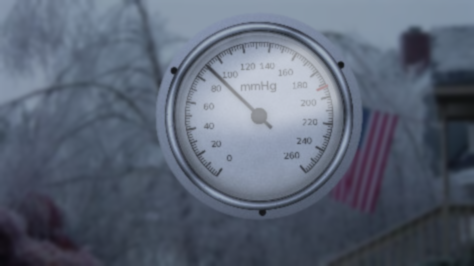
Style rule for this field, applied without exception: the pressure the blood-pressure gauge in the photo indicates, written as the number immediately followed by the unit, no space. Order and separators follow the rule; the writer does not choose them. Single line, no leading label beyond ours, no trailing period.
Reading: 90mmHg
